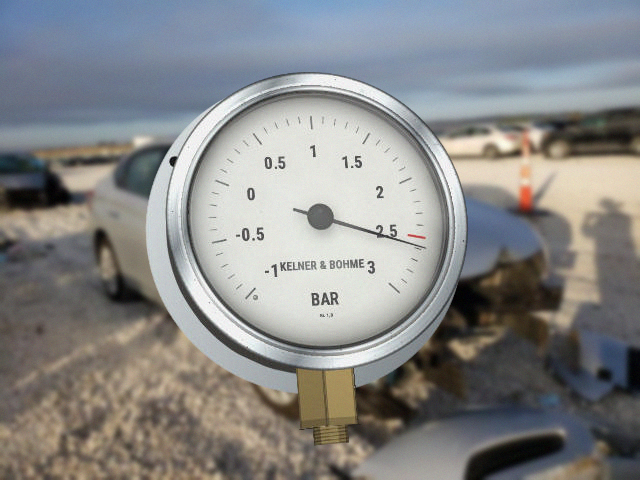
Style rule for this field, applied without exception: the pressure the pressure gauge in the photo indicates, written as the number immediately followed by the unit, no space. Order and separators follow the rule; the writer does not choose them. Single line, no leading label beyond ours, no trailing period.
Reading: 2.6bar
